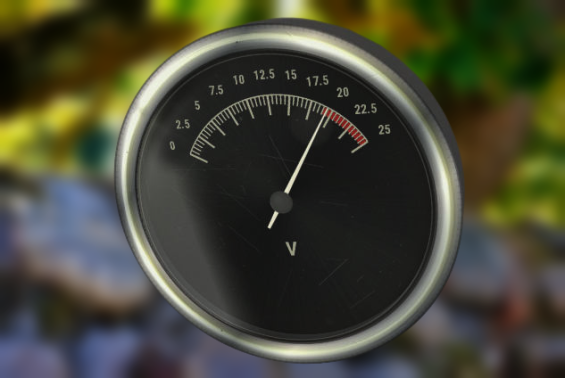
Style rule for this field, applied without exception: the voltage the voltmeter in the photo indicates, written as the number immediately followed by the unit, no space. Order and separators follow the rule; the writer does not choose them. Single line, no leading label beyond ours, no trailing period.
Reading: 19.5V
